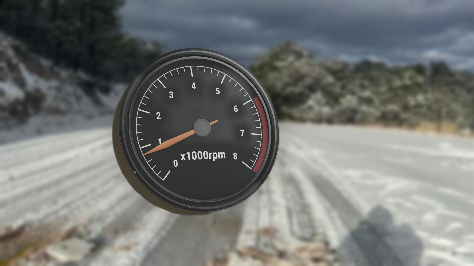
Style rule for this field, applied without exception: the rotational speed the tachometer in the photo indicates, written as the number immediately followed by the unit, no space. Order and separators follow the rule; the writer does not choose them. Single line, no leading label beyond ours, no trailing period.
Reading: 800rpm
